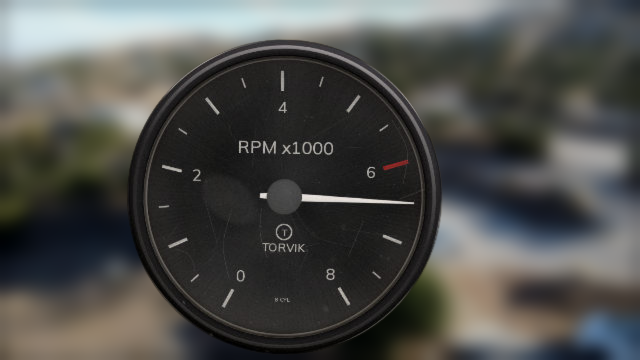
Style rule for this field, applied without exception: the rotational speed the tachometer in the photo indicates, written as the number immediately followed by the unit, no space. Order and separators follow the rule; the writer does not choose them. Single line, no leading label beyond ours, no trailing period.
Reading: 6500rpm
